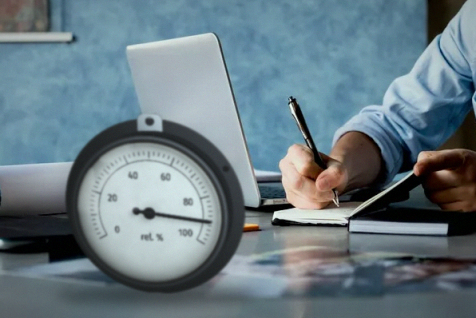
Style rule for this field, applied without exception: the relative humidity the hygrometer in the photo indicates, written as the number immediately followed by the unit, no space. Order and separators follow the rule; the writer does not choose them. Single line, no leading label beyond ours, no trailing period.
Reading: 90%
